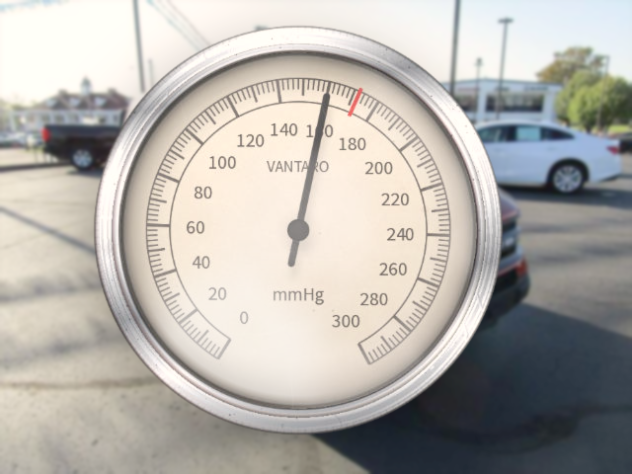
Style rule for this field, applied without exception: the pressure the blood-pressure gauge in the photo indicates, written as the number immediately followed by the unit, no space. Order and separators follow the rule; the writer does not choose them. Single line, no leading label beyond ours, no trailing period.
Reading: 160mmHg
